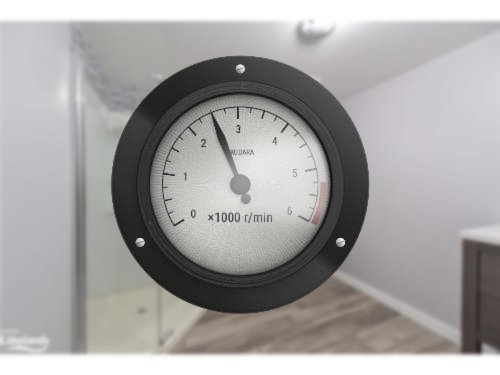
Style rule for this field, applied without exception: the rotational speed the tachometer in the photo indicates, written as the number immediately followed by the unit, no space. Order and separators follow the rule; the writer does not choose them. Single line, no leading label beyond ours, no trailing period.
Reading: 2500rpm
